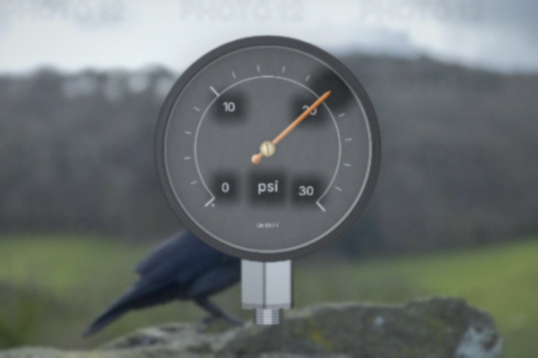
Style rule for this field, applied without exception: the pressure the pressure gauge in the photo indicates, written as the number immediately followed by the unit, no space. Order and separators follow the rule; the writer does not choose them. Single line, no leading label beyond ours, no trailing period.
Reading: 20psi
